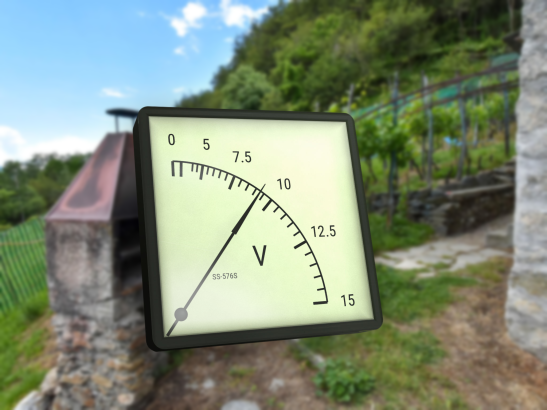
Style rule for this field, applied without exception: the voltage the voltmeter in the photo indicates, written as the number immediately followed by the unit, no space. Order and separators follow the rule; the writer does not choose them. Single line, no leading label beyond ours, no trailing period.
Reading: 9.25V
